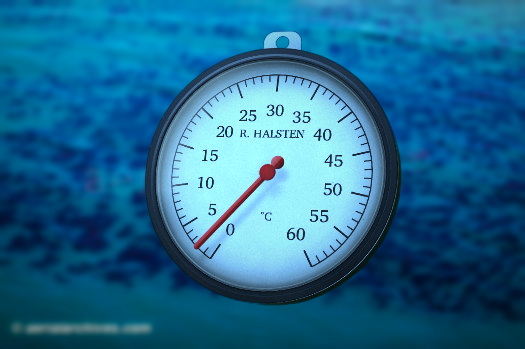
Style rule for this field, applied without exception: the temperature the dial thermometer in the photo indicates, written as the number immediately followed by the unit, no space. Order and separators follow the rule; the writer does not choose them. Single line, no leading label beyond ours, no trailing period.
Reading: 2°C
